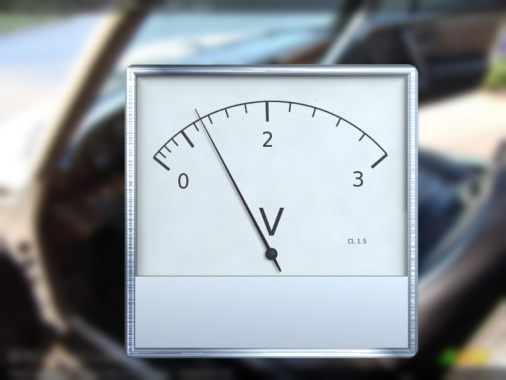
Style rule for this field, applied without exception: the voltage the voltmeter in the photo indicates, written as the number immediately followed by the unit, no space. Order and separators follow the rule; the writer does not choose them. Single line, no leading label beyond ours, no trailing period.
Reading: 1.3V
